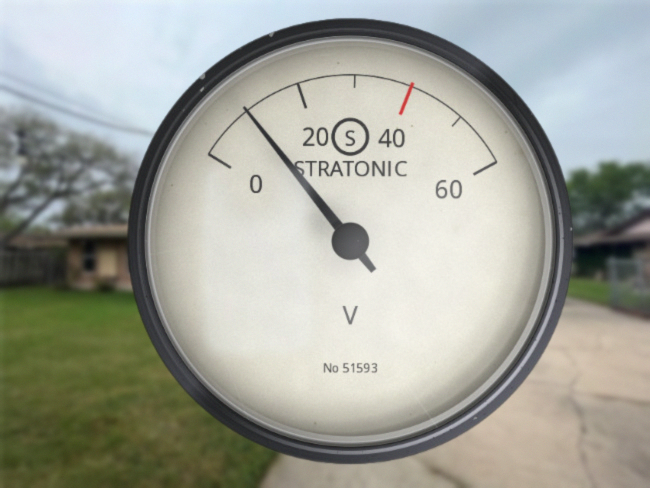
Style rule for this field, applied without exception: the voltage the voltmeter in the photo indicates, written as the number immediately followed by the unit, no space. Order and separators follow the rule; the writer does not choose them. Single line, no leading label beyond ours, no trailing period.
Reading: 10V
